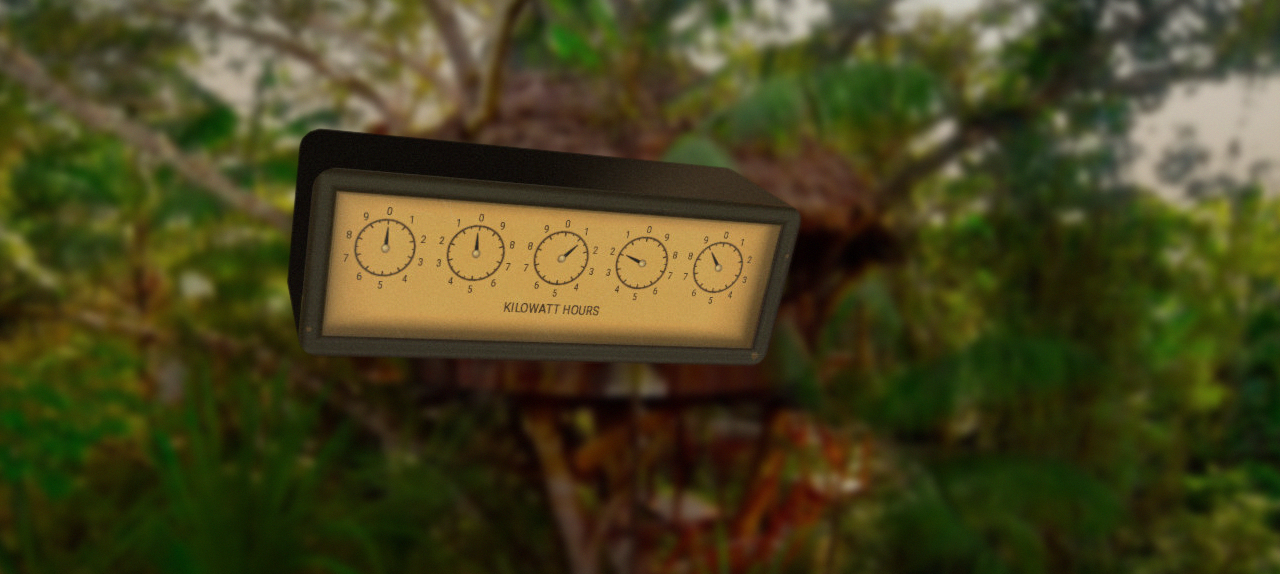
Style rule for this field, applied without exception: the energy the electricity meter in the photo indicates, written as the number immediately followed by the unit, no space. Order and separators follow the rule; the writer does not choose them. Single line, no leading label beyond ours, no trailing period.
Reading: 119kWh
